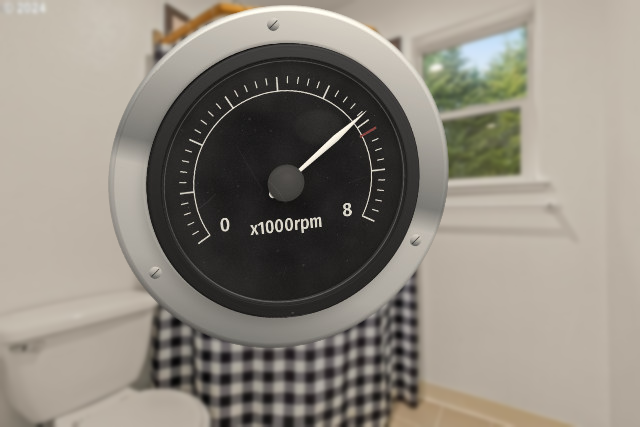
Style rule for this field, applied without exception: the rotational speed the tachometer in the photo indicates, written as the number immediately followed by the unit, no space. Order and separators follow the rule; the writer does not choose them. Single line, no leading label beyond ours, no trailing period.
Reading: 5800rpm
